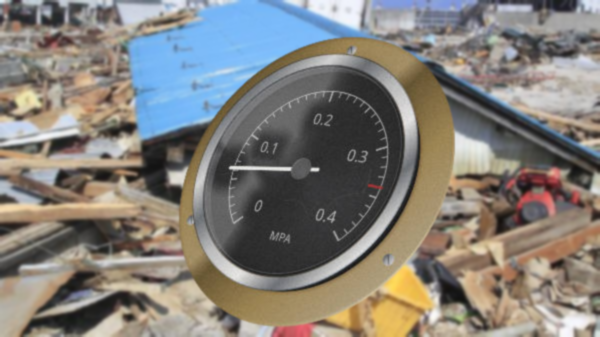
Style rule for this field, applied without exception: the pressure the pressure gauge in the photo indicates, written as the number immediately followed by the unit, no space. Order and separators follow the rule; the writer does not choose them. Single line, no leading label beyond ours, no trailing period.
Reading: 0.06MPa
